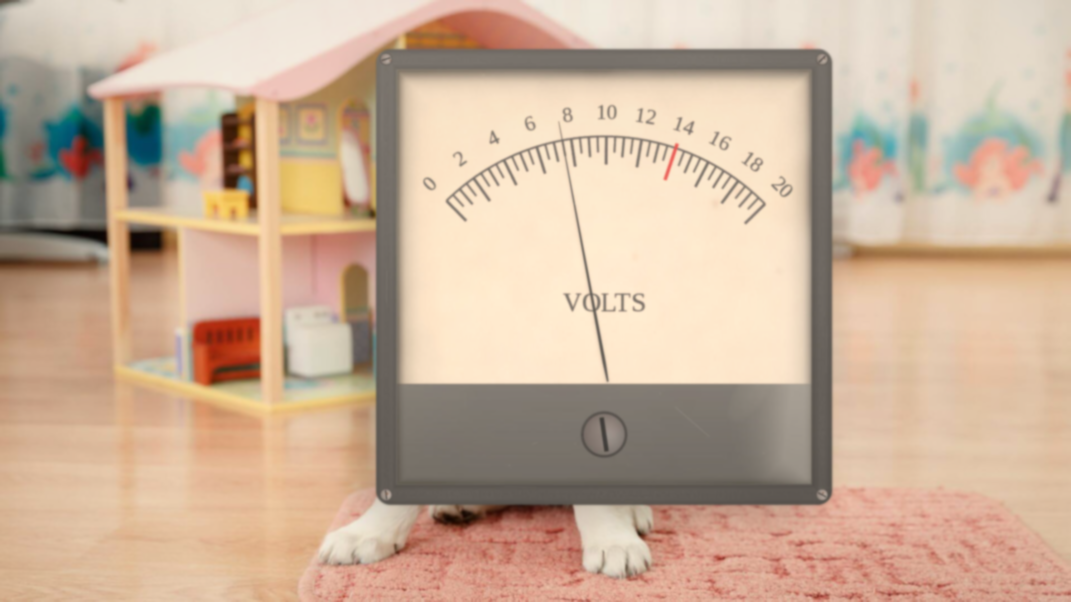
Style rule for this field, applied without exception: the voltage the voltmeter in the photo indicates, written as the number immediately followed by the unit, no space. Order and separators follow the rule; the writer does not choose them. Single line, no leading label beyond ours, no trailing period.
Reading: 7.5V
